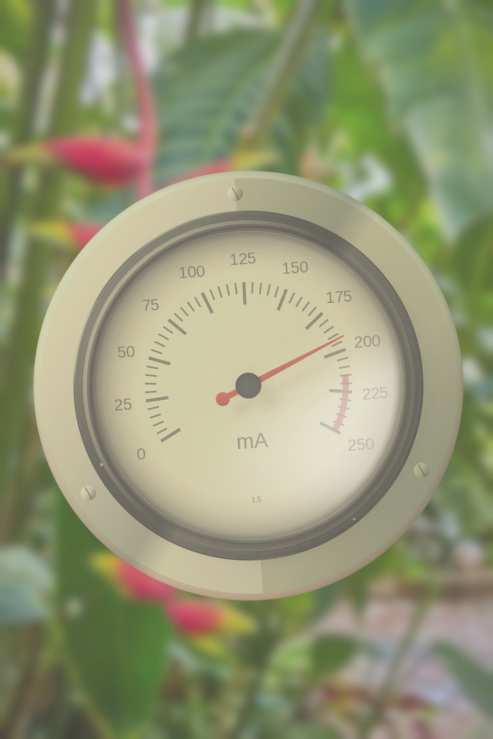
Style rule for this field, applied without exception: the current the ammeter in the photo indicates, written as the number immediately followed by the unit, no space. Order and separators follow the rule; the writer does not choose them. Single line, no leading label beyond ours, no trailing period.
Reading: 192.5mA
